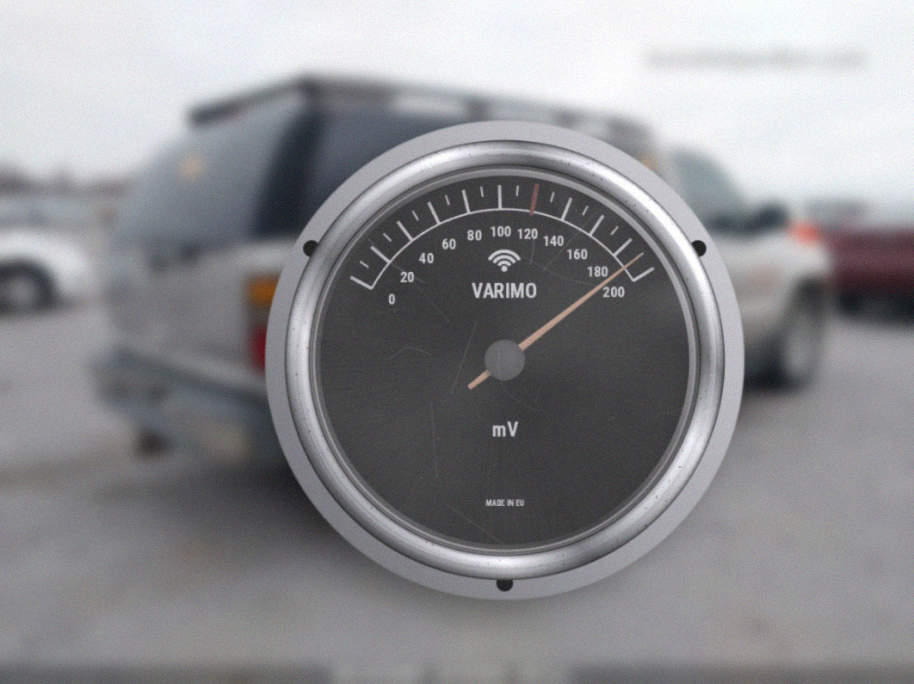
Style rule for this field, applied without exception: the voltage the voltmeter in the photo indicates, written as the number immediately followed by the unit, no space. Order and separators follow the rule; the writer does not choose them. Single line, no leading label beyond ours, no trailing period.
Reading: 190mV
